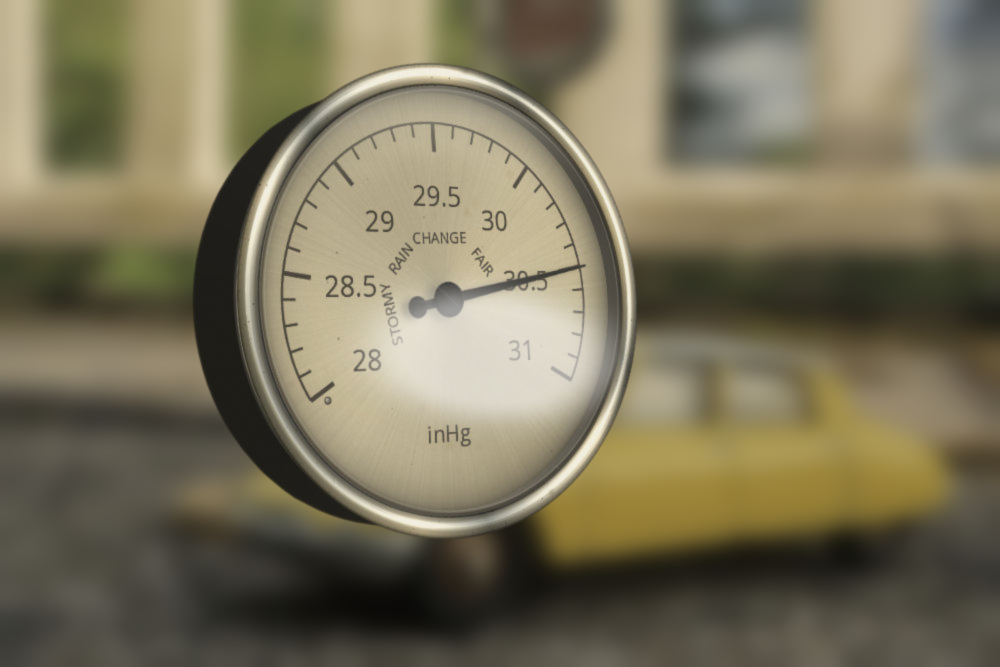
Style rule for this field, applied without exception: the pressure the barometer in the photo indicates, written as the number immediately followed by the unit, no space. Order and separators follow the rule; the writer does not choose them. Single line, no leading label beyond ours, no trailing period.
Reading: 30.5inHg
